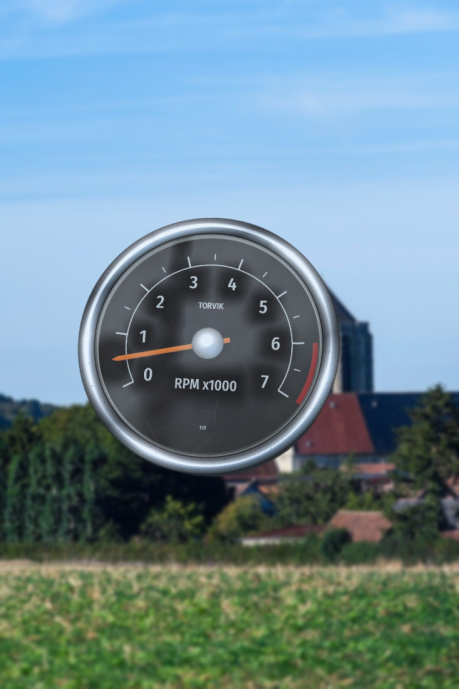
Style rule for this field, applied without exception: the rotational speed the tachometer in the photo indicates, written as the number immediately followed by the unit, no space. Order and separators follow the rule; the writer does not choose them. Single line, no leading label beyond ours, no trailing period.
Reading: 500rpm
